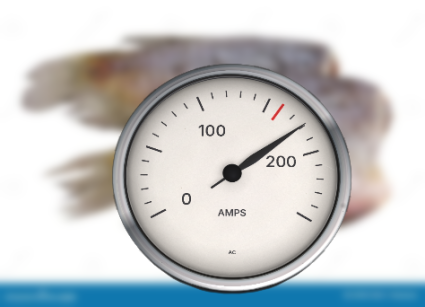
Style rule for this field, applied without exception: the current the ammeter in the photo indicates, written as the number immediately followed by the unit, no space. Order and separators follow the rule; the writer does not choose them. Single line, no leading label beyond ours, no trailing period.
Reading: 180A
